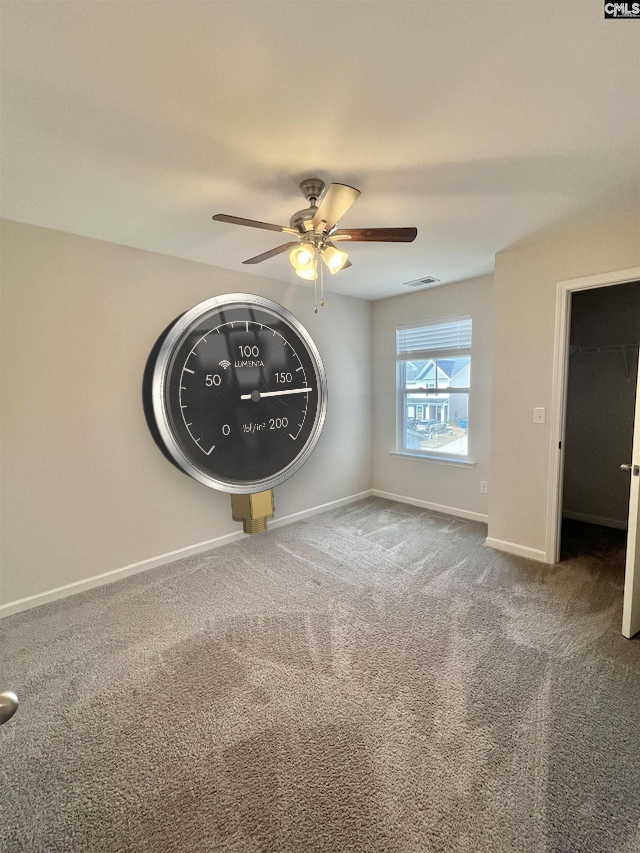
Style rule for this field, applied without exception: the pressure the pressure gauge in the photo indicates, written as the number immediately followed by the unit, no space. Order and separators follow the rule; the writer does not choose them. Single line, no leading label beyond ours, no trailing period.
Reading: 165psi
